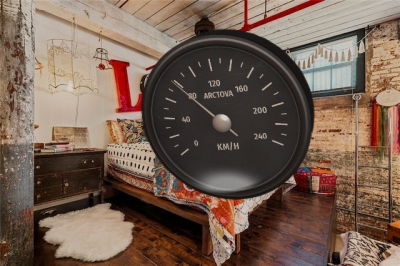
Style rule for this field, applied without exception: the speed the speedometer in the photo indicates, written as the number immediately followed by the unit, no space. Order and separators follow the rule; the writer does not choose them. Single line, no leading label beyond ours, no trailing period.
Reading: 80km/h
